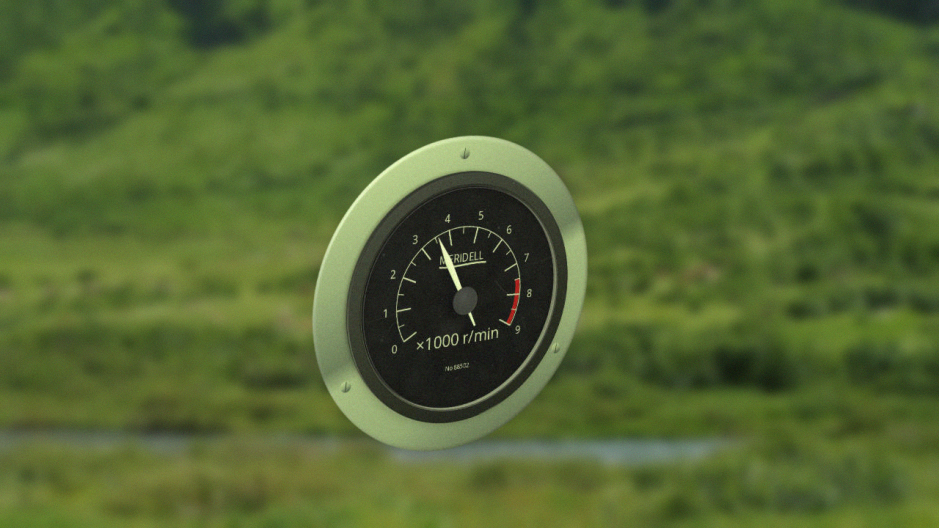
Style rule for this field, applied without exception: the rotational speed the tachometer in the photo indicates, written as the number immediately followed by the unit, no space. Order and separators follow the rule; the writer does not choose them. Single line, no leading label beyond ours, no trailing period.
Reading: 3500rpm
